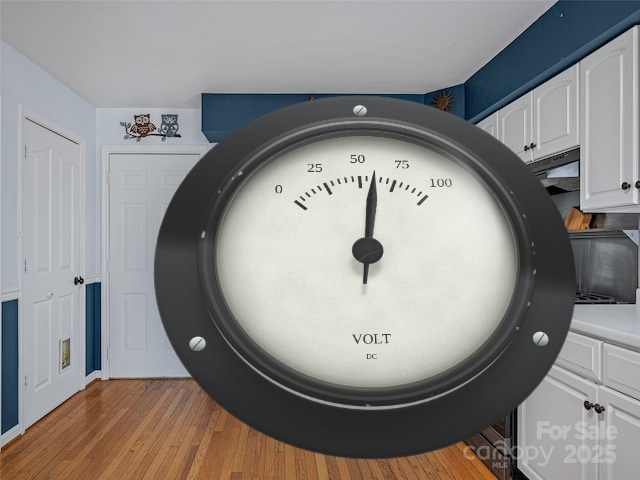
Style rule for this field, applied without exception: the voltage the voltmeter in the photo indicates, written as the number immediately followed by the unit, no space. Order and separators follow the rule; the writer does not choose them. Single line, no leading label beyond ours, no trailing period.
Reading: 60V
